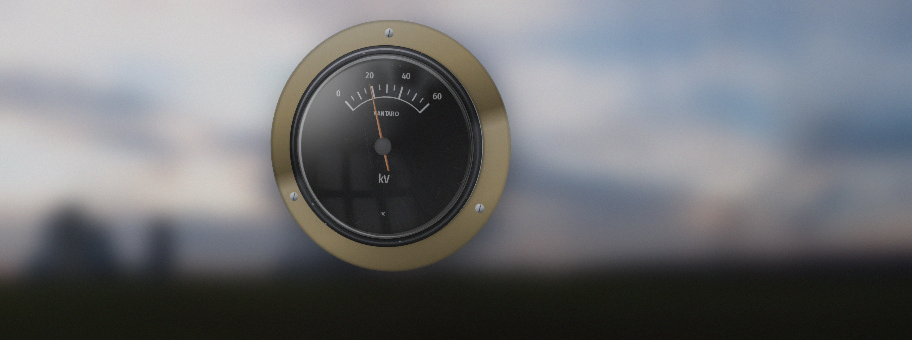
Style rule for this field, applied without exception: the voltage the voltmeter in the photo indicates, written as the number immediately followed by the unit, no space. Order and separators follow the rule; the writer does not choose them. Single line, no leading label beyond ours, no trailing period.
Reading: 20kV
